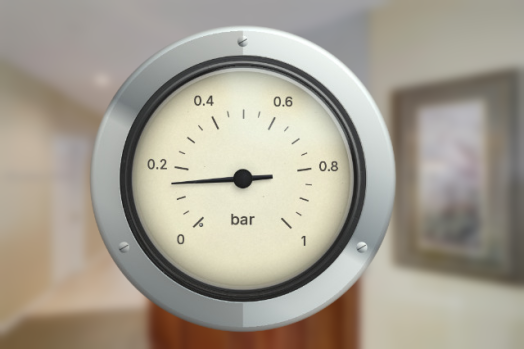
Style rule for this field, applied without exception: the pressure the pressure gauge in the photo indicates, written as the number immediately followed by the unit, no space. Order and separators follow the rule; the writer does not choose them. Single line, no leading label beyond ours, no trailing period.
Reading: 0.15bar
